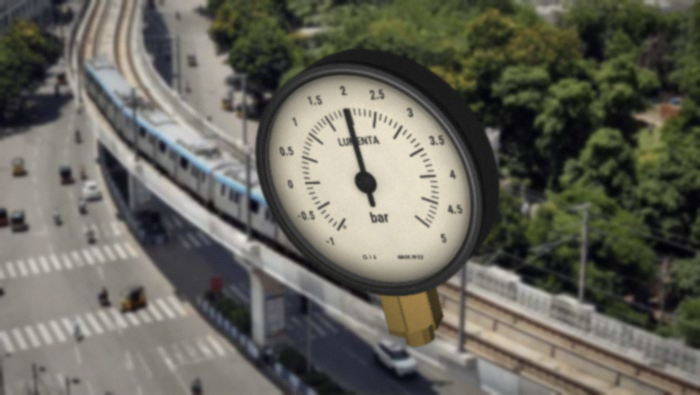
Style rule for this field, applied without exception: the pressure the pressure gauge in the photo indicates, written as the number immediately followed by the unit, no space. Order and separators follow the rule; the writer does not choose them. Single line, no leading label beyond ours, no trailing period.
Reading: 2bar
